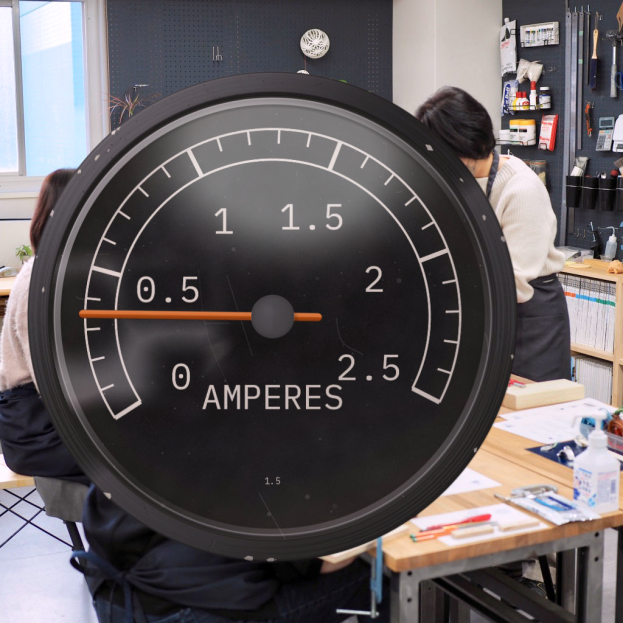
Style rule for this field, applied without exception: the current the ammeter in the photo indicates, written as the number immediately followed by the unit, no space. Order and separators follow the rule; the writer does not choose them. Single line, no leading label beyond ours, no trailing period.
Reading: 0.35A
